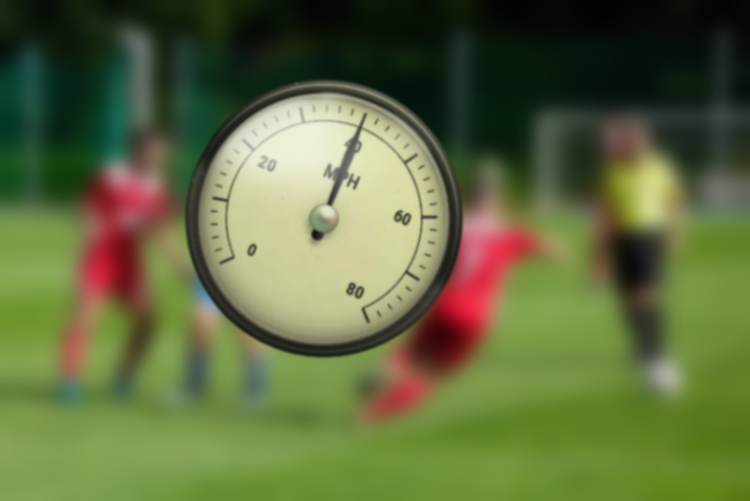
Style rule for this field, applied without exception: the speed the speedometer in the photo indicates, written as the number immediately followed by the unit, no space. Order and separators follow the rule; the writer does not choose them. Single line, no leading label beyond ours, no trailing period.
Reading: 40mph
